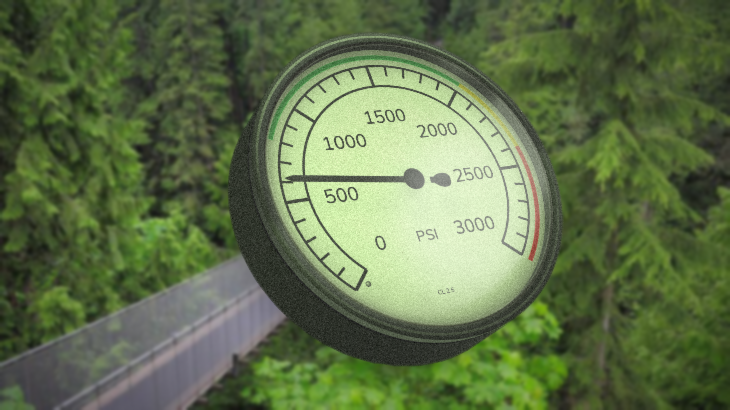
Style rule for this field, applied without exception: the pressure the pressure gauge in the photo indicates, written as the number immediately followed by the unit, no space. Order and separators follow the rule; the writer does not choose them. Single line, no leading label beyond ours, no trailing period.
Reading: 600psi
